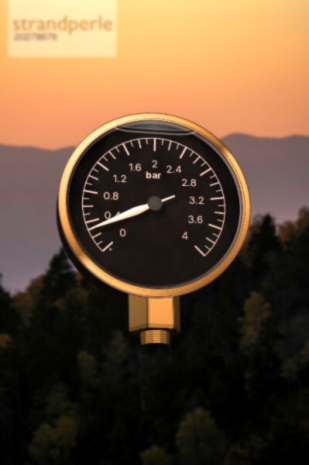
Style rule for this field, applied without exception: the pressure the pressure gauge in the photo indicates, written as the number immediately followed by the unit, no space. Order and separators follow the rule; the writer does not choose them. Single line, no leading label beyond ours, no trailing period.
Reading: 0.3bar
